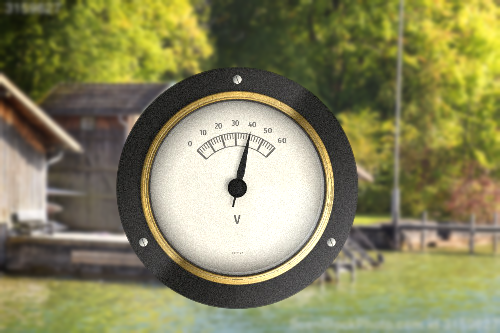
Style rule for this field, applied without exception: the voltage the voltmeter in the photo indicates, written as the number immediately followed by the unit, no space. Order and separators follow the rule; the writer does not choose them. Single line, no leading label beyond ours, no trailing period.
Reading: 40V
